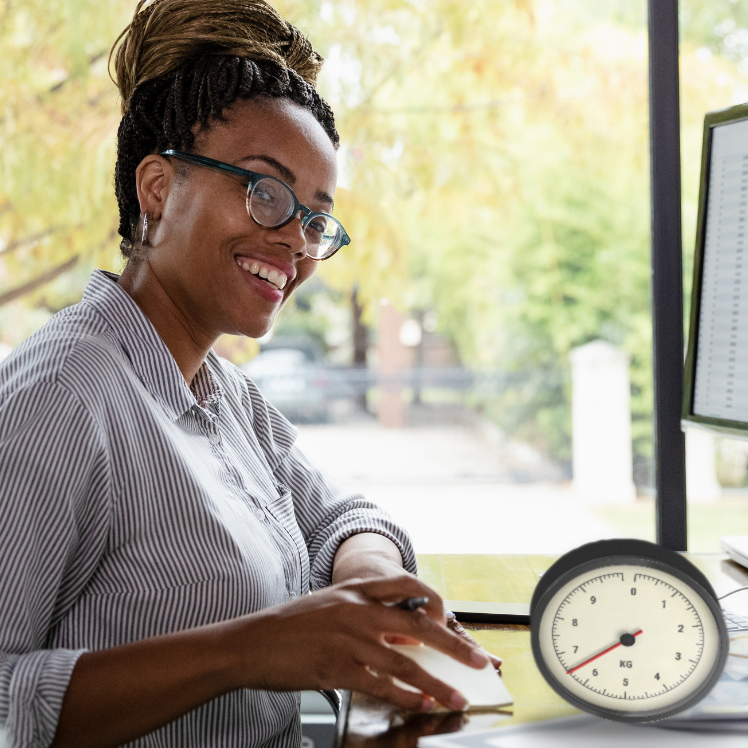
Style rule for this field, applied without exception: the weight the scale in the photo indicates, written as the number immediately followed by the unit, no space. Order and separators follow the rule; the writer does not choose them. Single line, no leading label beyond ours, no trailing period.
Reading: 6.5kg
